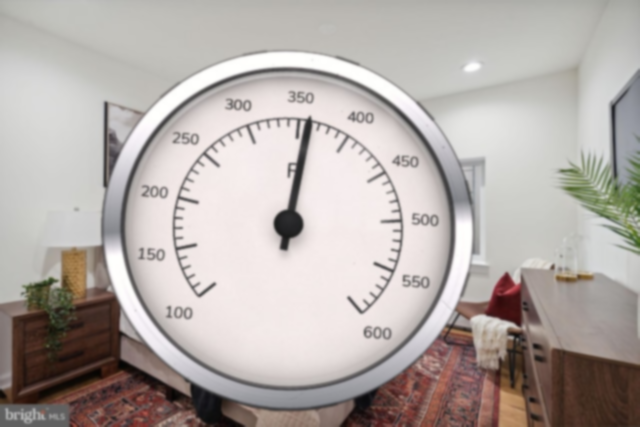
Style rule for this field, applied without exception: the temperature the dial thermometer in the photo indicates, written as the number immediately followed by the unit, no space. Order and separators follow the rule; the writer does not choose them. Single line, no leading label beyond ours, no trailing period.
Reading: 360°F
